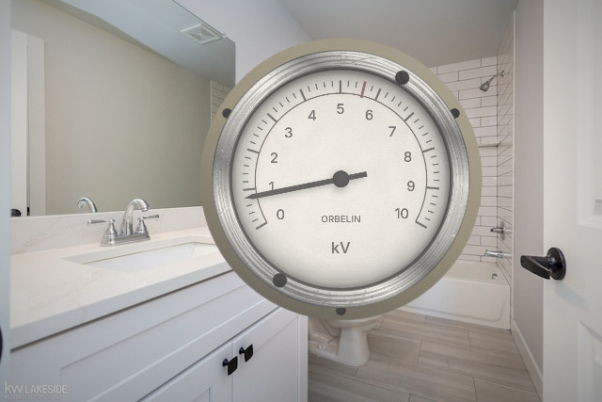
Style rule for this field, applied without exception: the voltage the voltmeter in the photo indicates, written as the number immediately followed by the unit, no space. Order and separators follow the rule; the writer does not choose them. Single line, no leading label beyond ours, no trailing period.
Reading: 0.8kV
